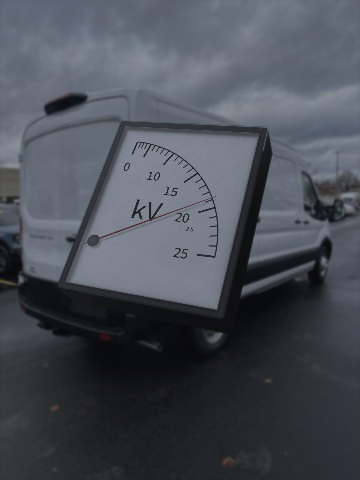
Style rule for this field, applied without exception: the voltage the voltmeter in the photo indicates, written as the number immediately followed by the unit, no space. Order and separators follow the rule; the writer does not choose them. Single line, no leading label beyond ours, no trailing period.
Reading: 19kV
